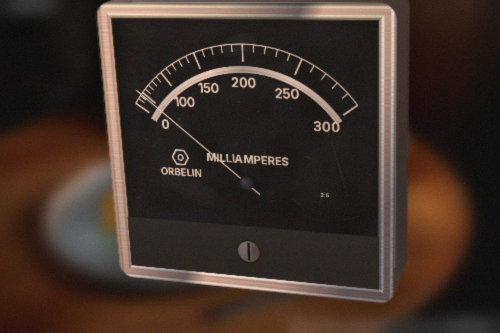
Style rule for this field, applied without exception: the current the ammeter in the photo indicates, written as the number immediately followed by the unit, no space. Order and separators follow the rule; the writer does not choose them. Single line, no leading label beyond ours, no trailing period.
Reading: 50mA
